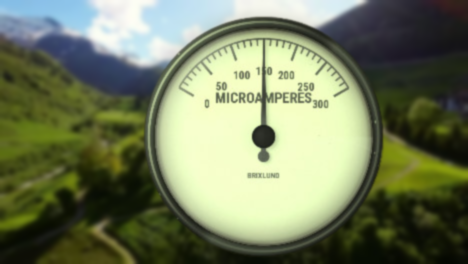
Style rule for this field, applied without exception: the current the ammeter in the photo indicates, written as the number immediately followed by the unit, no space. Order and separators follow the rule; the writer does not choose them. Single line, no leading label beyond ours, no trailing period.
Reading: 150µA
